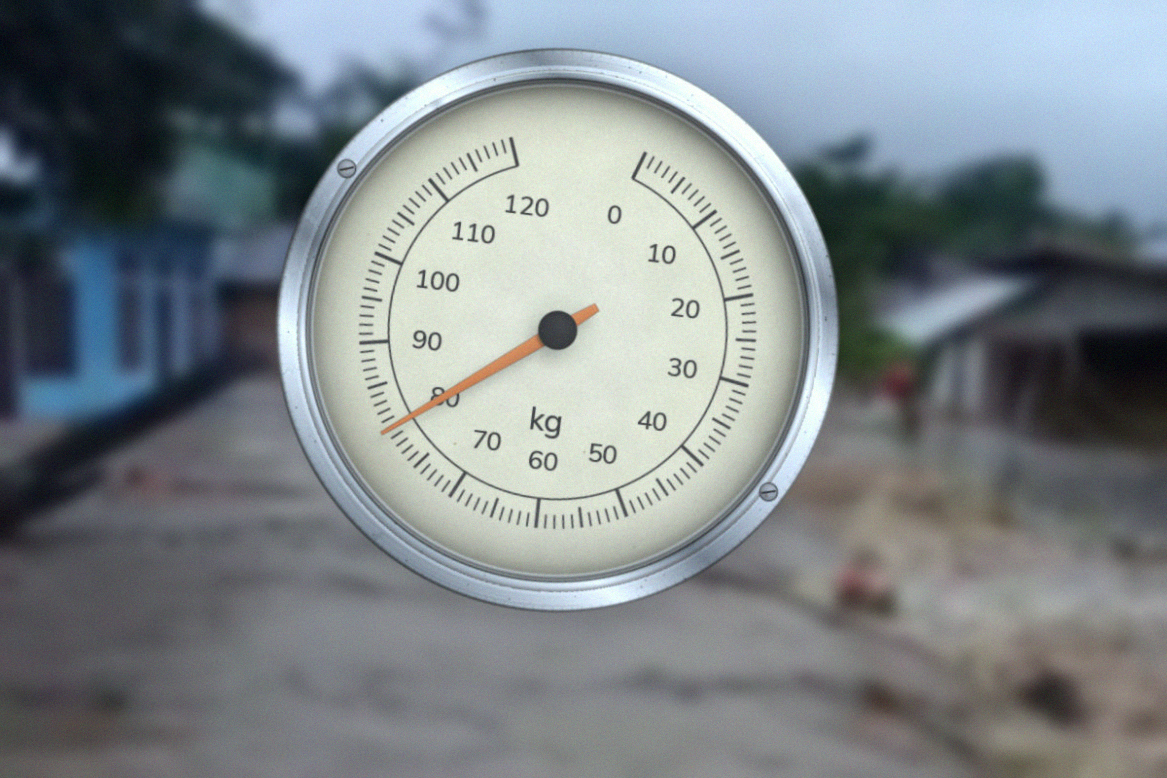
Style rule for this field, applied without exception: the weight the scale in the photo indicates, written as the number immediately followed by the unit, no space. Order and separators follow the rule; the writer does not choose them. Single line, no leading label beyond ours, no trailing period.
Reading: 80kg
